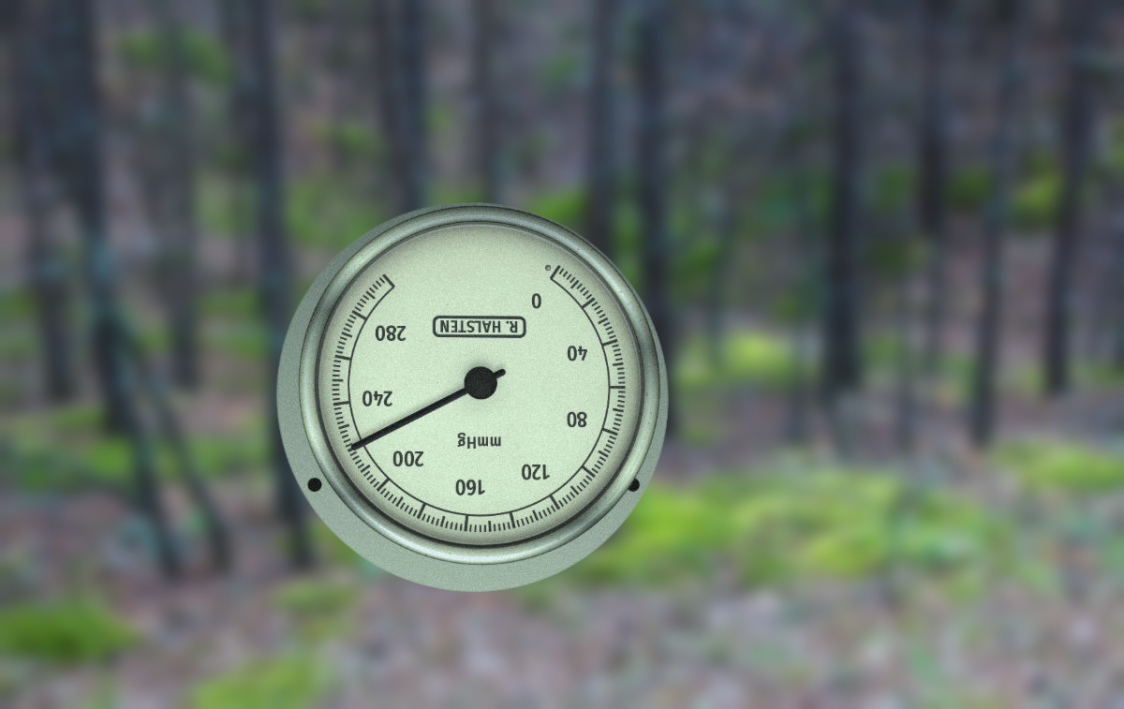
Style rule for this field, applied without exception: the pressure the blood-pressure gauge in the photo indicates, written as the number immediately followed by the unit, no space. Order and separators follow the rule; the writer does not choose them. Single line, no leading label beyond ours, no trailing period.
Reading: 220mmHg
